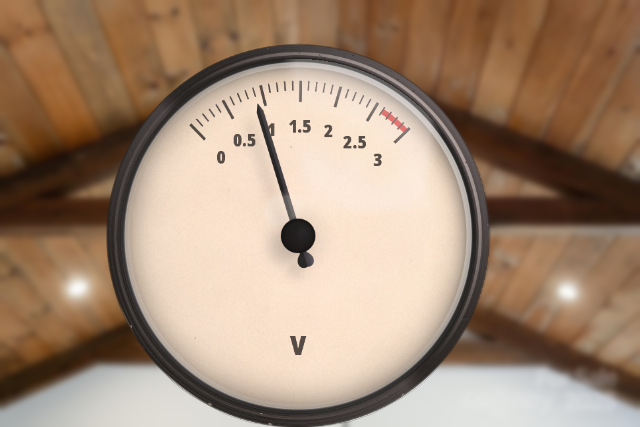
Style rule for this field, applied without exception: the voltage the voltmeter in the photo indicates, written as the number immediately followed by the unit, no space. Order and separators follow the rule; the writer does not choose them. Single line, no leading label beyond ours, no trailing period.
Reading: 0.9V
